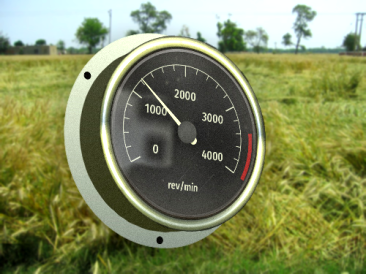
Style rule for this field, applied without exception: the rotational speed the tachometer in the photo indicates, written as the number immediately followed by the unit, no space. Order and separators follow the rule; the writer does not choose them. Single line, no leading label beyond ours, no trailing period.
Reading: 1200rpm
